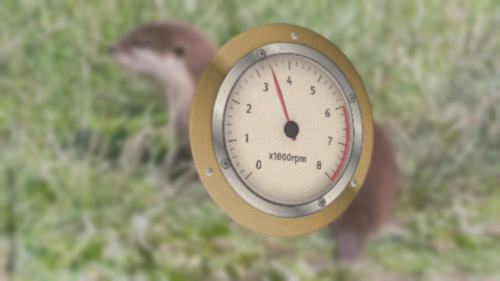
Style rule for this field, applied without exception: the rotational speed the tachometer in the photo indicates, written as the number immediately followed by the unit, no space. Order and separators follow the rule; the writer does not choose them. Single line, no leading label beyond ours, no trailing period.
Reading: 3400rpm
